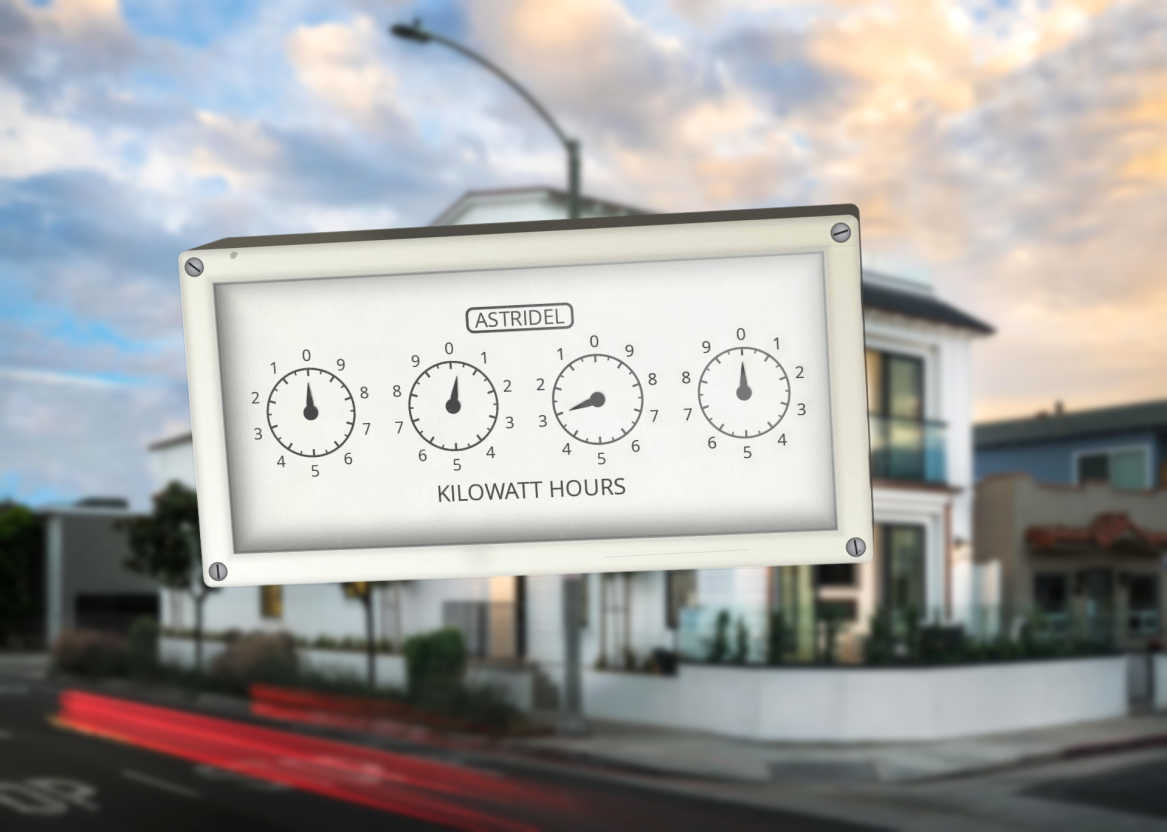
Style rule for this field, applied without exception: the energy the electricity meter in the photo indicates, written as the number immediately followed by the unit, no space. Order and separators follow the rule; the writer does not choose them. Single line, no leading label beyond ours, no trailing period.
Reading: 30kWh
